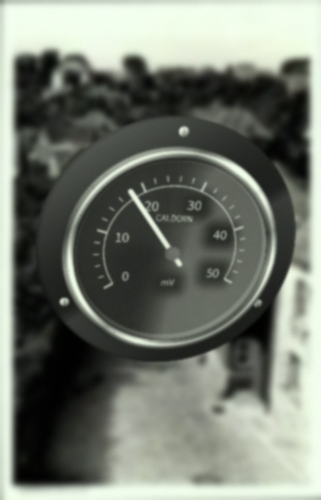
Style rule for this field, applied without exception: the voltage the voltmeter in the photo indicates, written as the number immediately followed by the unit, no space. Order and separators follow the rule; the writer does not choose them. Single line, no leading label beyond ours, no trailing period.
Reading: 18mV
